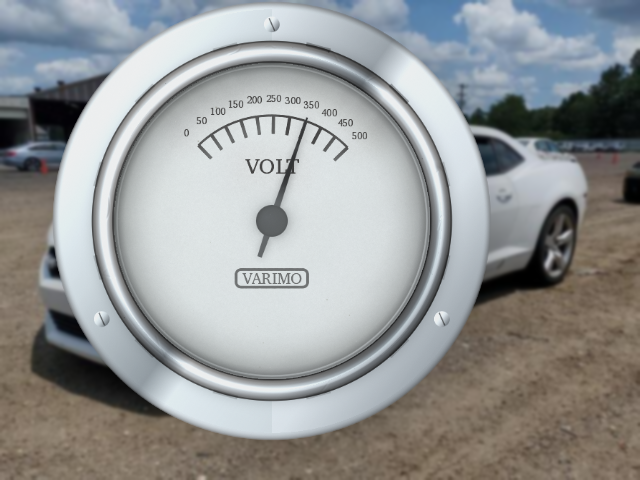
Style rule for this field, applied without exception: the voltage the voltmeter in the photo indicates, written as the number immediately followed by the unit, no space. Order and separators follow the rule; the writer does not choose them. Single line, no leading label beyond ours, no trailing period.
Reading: 350V
